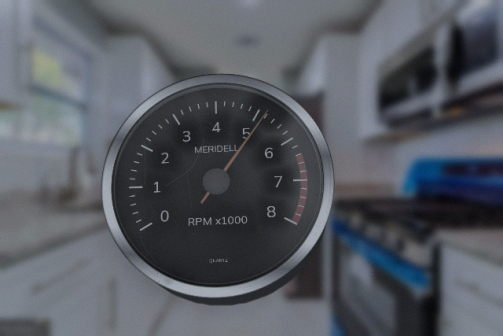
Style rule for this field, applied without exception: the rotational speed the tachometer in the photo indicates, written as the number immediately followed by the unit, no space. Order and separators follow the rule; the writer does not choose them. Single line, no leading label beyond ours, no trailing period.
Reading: 5200rpm
